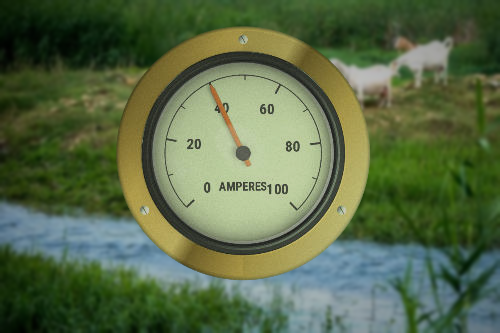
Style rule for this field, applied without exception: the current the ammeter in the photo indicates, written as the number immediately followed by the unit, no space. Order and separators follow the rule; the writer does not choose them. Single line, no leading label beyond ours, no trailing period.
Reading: 40A
